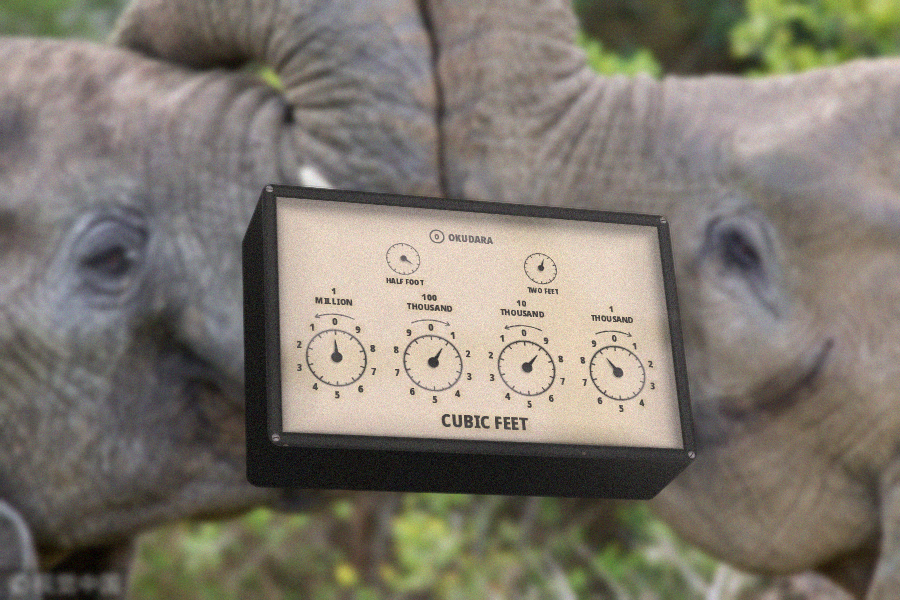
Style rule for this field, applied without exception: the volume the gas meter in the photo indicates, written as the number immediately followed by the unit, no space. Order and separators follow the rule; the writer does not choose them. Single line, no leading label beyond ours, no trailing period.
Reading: 8900ft³
